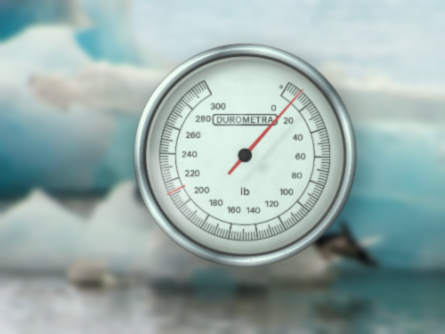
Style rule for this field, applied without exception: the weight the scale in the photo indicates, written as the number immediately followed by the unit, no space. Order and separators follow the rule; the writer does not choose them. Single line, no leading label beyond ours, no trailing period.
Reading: 10lb
